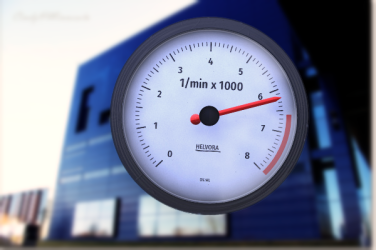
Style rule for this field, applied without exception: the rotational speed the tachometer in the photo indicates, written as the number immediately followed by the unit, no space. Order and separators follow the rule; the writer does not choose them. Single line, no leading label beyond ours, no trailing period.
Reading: 6200rpm
